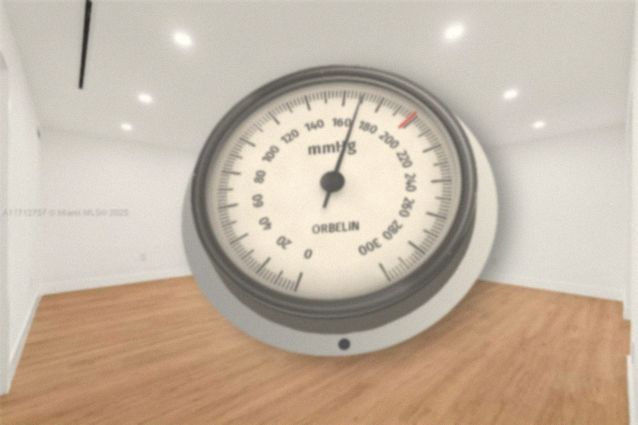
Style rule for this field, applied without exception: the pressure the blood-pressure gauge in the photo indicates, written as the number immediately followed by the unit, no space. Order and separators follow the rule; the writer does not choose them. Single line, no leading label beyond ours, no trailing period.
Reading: 170mmHg
